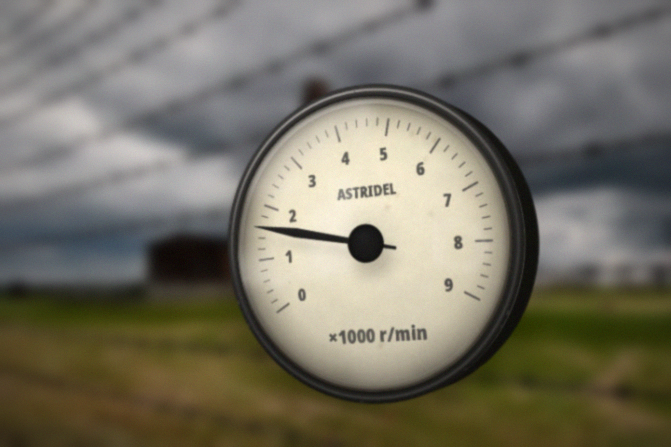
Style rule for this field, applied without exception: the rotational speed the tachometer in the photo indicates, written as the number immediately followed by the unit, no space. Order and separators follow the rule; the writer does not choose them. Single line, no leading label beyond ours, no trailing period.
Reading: 1600rpm
